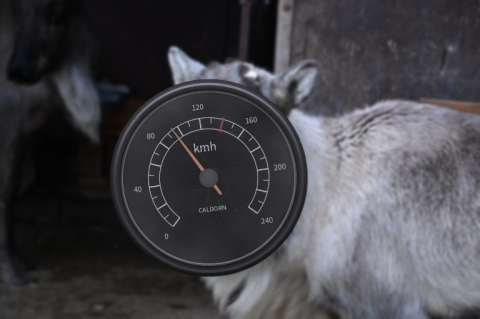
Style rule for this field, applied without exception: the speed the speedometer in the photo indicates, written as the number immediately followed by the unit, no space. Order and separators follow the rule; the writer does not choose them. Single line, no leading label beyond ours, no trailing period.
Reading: 95km/h
